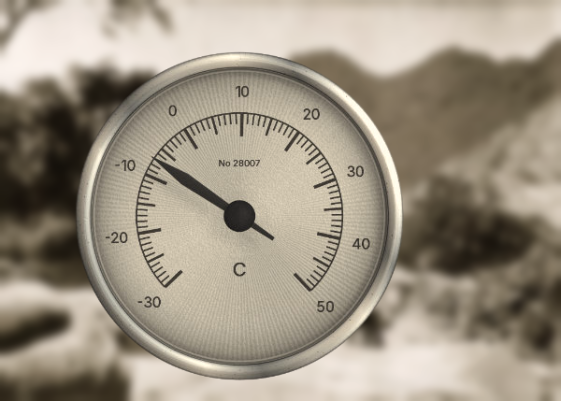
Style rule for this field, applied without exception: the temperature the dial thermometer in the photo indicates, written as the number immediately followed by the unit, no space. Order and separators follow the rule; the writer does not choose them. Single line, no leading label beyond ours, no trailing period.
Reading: -7°C
